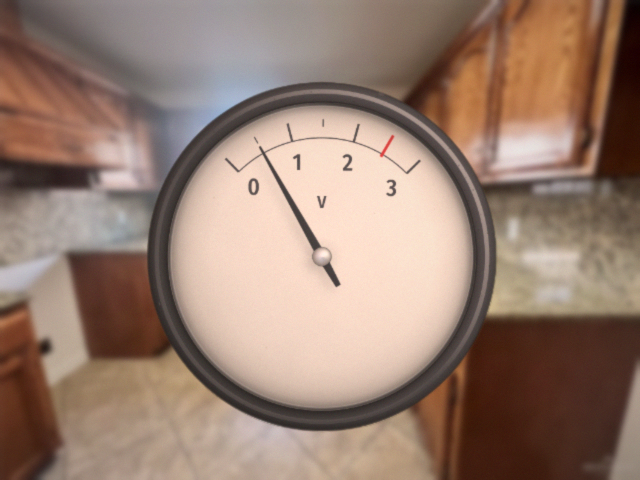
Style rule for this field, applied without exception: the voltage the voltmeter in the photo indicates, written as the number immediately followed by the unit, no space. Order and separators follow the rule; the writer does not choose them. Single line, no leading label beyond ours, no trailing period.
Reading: 0.5V
